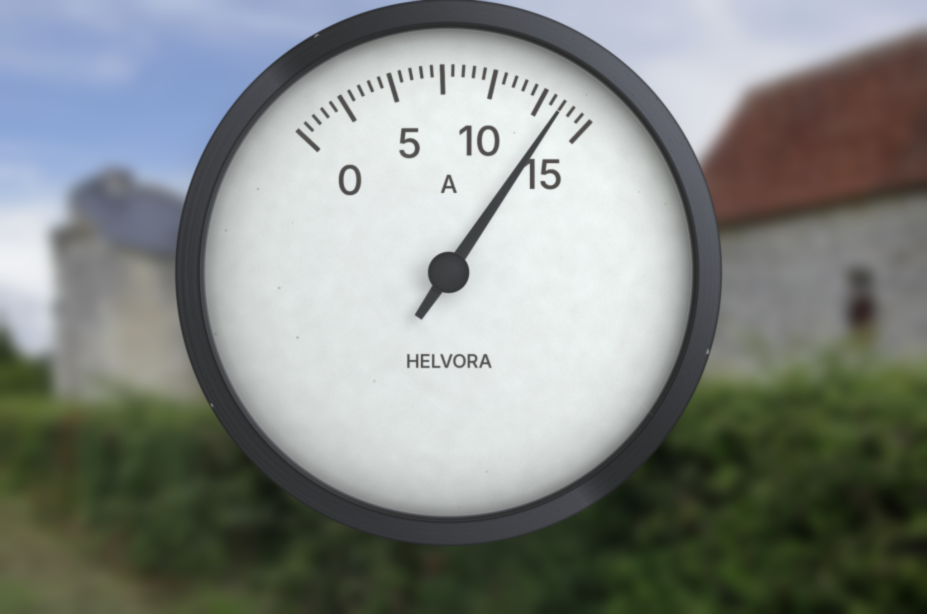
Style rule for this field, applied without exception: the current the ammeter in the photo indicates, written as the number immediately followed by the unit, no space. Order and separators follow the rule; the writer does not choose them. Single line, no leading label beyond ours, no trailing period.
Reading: 13.5A
